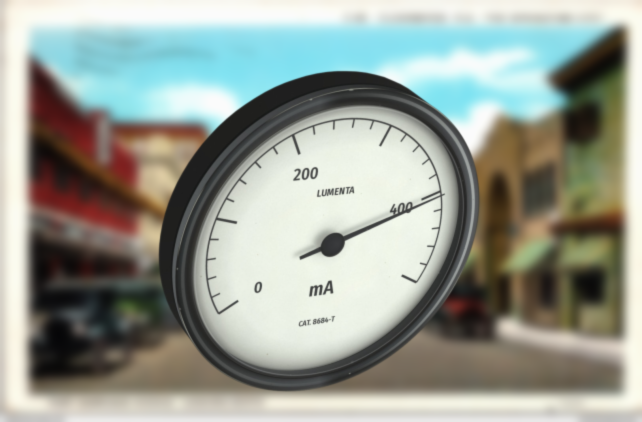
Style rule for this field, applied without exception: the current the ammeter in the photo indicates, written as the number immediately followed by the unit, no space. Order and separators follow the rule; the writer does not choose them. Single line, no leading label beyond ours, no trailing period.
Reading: 400mA
